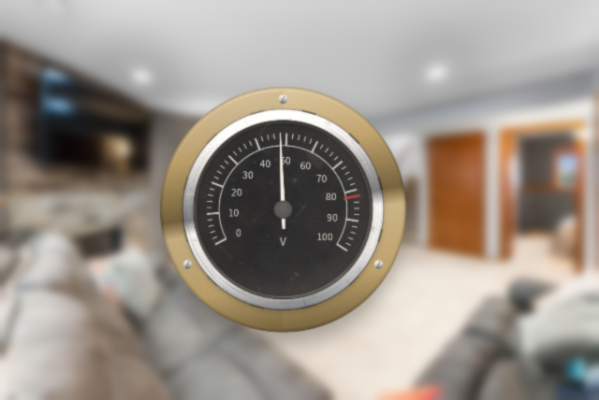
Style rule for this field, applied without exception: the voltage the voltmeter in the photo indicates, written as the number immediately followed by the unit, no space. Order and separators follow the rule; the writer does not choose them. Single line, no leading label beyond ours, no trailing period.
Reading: 48V
